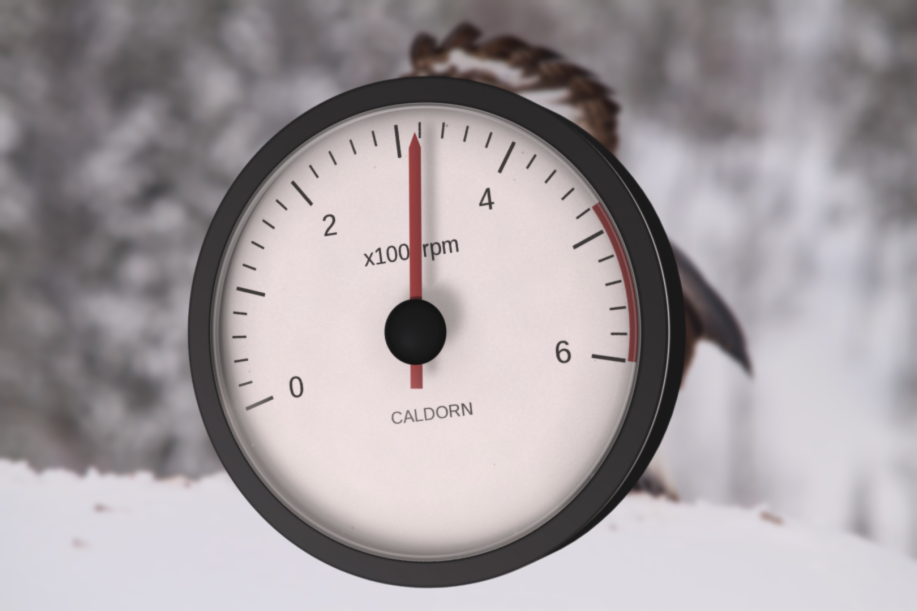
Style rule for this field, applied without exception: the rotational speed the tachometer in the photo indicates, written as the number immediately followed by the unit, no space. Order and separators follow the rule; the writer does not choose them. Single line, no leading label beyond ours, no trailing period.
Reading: 3200rpm
